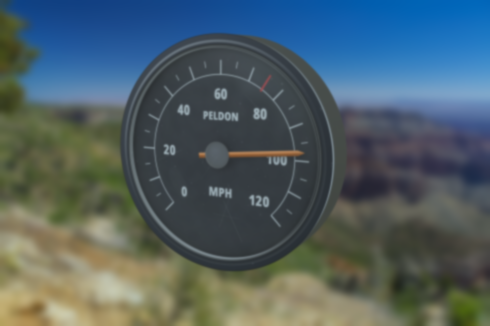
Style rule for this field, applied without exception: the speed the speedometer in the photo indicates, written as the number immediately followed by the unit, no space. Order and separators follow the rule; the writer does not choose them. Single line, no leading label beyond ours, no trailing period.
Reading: 97.5mph
